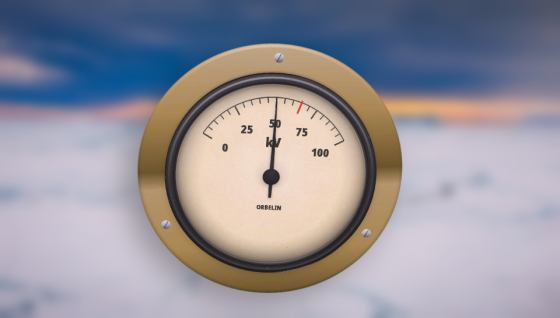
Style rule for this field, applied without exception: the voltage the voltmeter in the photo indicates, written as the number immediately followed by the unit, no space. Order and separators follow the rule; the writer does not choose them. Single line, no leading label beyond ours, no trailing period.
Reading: 50kV
